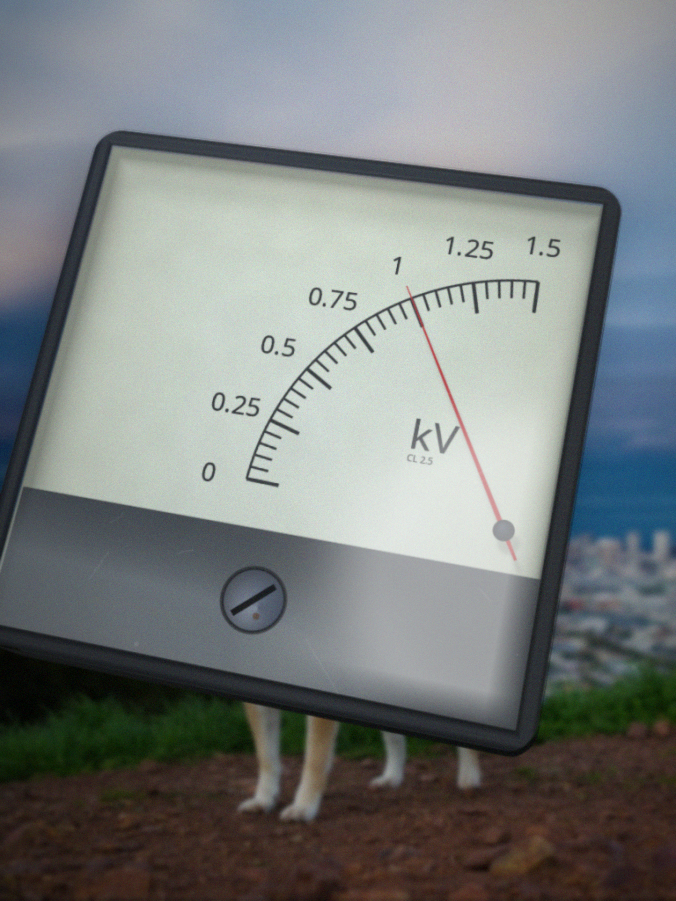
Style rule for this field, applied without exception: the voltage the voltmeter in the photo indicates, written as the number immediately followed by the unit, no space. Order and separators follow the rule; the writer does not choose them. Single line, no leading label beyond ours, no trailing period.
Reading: 1kV
